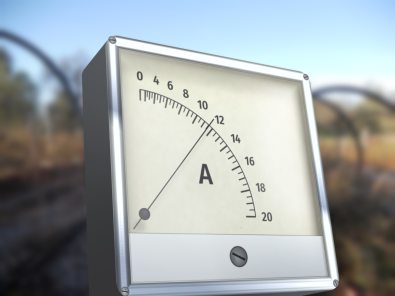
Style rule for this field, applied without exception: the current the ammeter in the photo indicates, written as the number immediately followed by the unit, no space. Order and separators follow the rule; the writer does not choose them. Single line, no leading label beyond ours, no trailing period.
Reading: 11.5A
